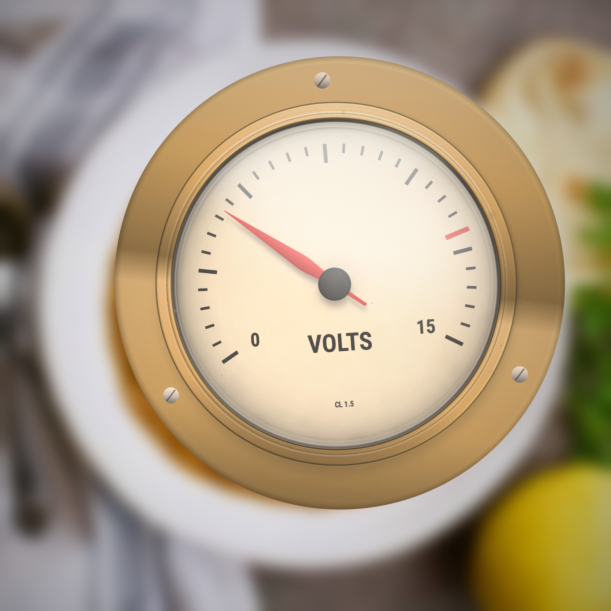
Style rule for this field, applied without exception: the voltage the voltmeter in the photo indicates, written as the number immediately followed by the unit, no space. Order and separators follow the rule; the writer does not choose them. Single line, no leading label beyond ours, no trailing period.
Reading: 4.25V
